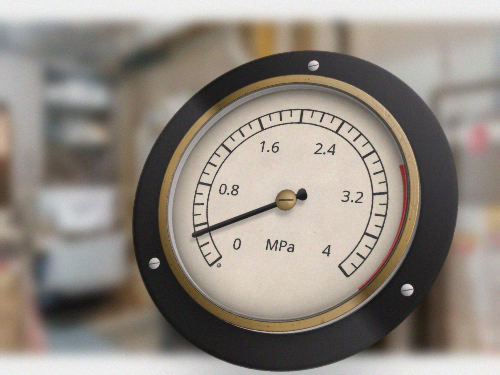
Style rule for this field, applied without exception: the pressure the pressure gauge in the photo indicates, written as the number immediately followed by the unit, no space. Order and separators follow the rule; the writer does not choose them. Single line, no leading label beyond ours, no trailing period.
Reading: 0.3MPa
